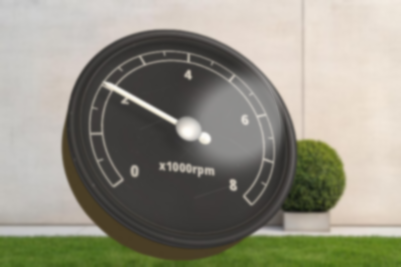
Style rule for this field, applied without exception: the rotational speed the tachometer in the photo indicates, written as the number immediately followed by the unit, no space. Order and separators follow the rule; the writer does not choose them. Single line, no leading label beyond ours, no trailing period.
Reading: 2000rpm
